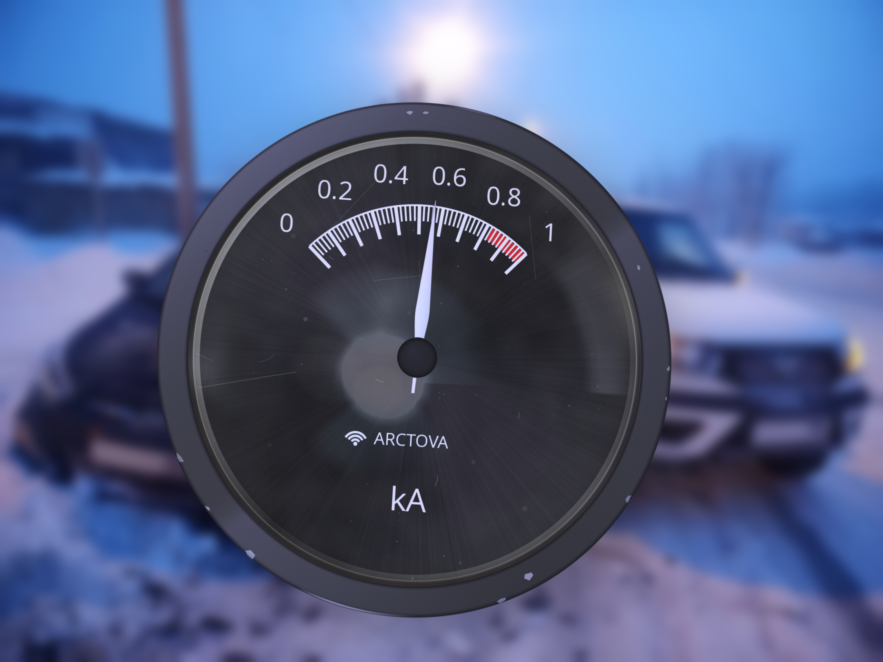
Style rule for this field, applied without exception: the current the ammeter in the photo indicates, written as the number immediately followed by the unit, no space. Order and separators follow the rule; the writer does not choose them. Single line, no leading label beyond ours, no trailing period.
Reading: 0.56kA
